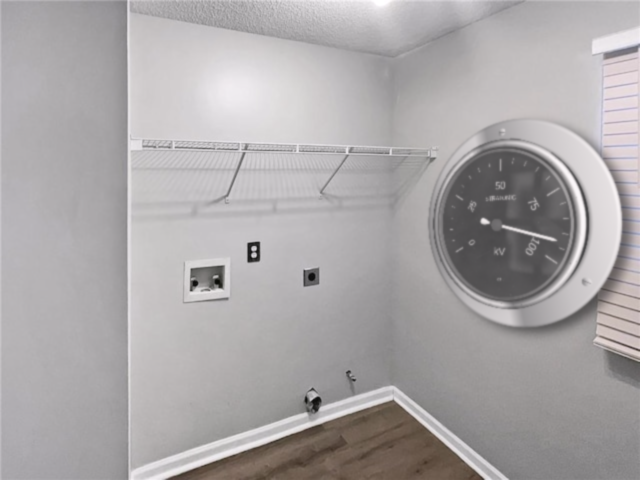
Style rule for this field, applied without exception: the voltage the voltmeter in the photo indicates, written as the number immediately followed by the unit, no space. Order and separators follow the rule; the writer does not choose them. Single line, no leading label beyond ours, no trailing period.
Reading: 92.5kV
